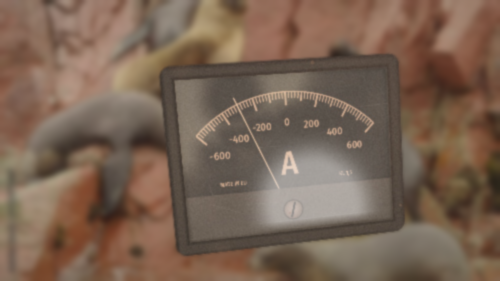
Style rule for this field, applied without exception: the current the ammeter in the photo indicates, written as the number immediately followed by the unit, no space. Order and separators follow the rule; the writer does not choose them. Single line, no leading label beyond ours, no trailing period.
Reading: -300A
